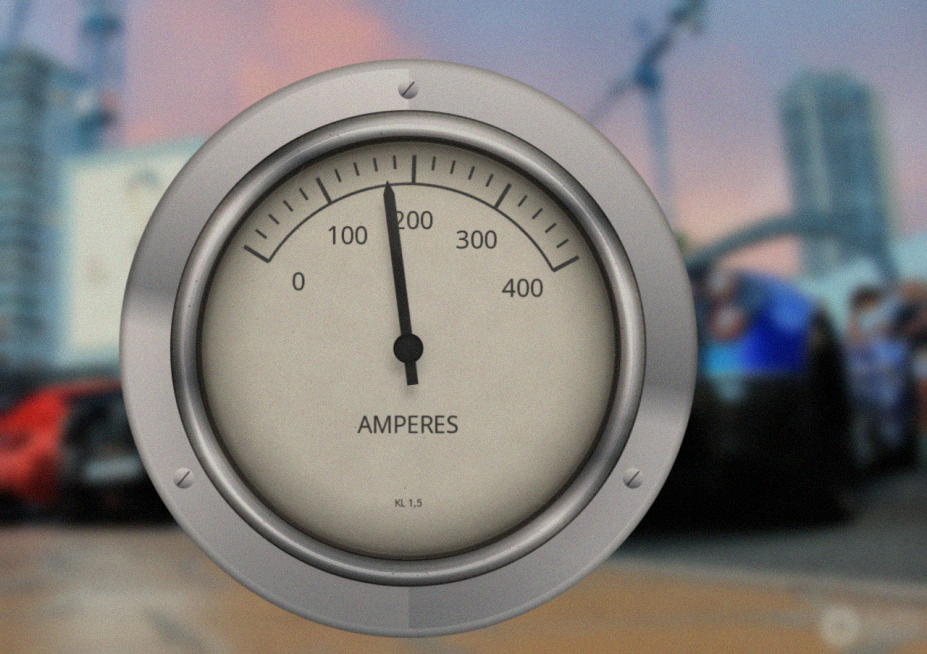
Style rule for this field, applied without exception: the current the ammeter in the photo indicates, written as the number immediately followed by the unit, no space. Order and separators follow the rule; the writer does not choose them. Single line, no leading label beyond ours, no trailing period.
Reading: 170A
